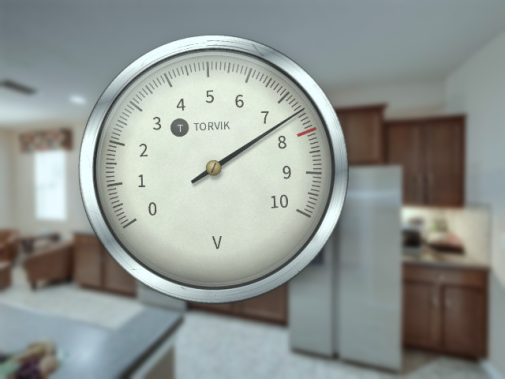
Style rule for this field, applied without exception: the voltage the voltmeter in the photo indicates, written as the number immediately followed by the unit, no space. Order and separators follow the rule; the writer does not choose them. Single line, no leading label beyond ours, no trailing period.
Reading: 7.5V
